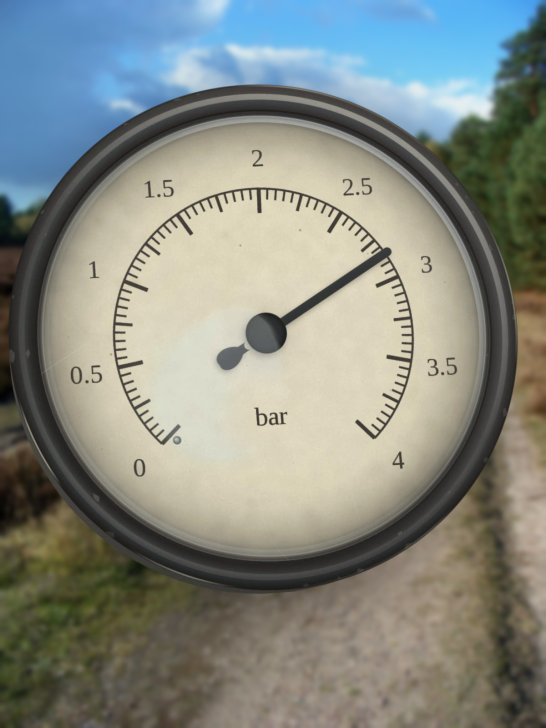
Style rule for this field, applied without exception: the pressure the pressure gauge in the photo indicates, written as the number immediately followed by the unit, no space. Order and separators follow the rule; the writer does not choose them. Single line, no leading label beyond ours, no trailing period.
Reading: 2.85bar
